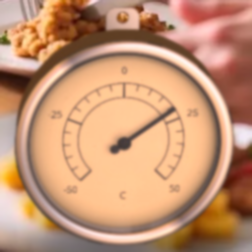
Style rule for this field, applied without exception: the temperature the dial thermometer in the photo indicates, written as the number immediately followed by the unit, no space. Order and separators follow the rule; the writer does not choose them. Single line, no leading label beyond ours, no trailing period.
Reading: 20°C
